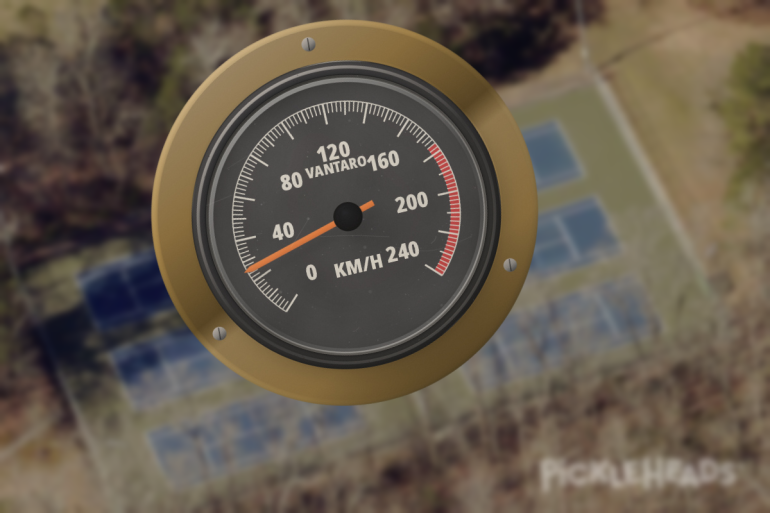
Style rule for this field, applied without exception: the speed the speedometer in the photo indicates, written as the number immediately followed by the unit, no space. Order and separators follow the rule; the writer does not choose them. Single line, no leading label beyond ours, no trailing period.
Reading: 26km/h
